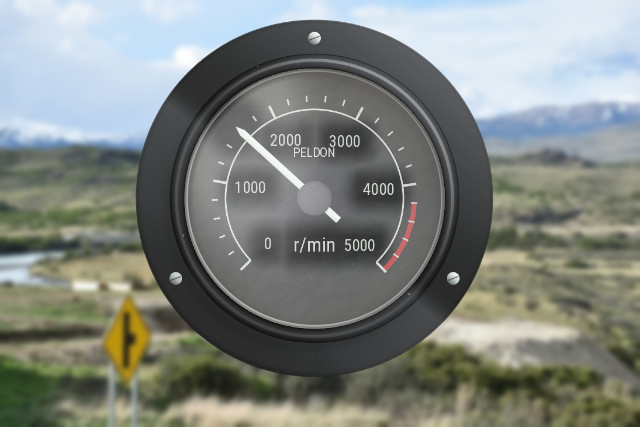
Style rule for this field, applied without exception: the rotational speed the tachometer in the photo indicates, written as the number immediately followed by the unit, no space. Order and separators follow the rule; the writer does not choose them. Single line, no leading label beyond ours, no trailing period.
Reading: 1600rpm
